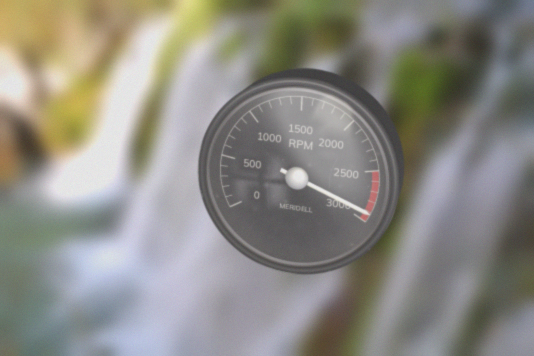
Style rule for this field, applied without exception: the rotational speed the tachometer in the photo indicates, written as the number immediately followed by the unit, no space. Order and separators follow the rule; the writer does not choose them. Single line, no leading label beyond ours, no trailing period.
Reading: 2900rpm
